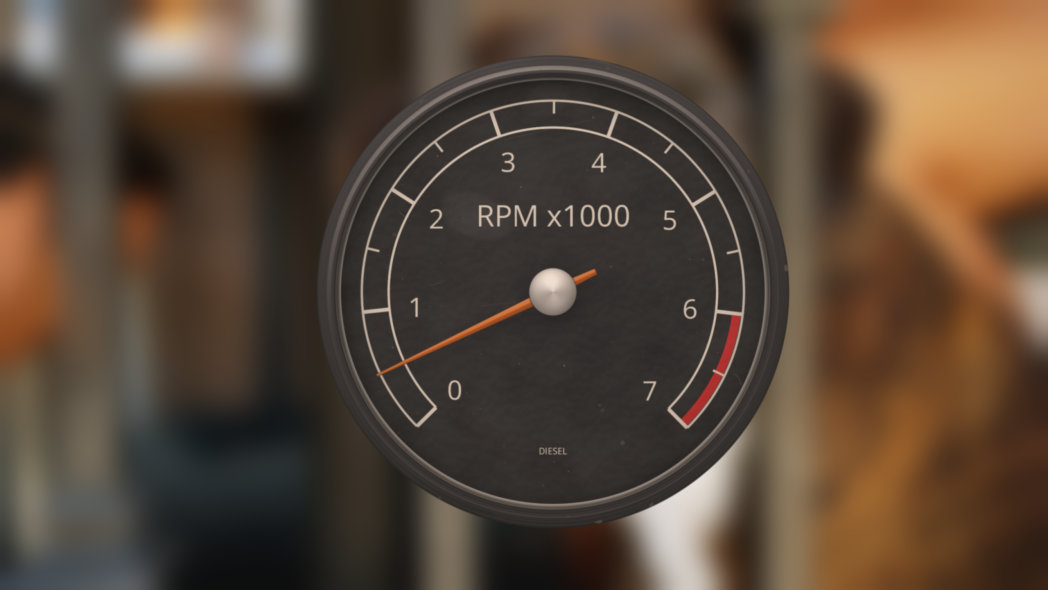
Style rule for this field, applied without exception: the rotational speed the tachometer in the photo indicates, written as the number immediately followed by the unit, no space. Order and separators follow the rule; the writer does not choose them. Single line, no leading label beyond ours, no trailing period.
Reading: 500rpm
